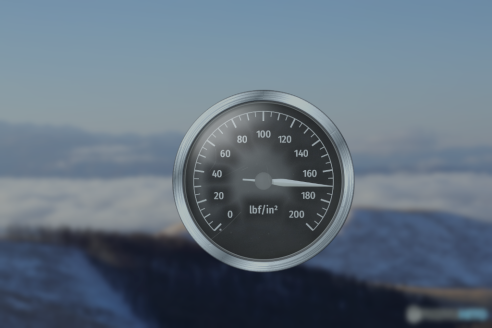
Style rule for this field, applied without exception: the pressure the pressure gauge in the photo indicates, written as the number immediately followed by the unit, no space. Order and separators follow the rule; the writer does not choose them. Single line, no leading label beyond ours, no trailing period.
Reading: 170psi
